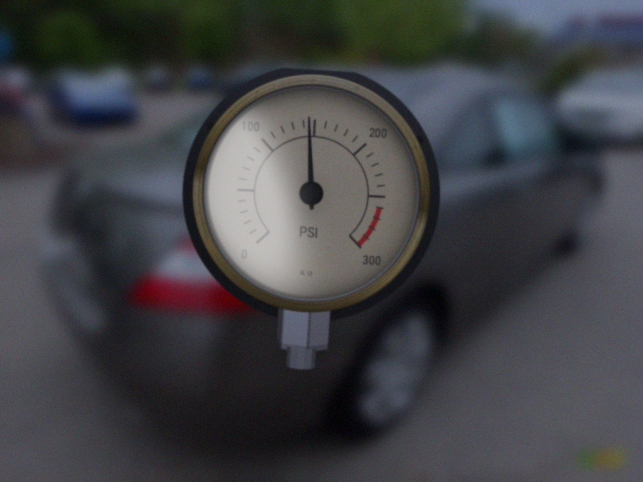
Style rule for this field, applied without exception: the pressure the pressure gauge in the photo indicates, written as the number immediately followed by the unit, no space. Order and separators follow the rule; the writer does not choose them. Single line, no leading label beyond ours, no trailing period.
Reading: 145psi
